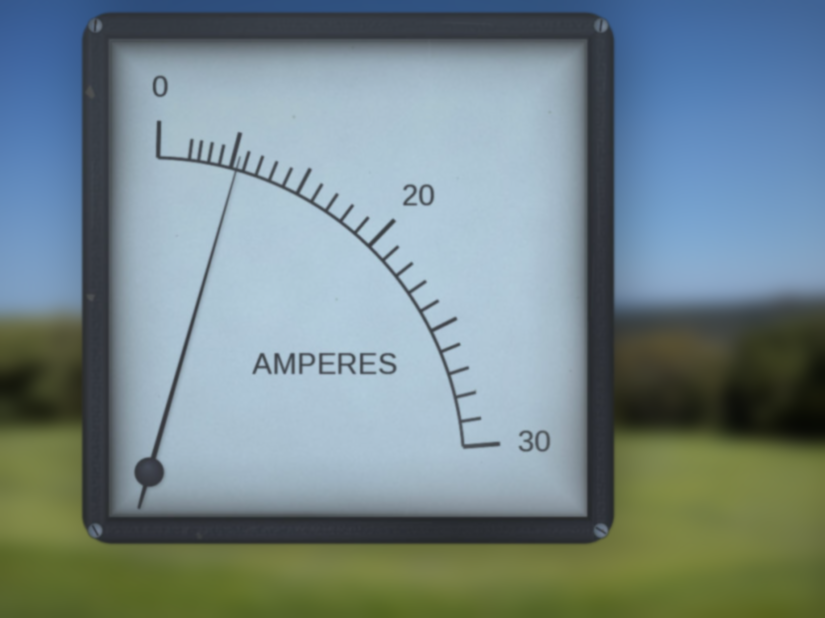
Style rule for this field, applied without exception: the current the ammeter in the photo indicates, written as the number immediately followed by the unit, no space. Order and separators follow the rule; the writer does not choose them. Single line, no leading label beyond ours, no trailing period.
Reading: 10.5A
